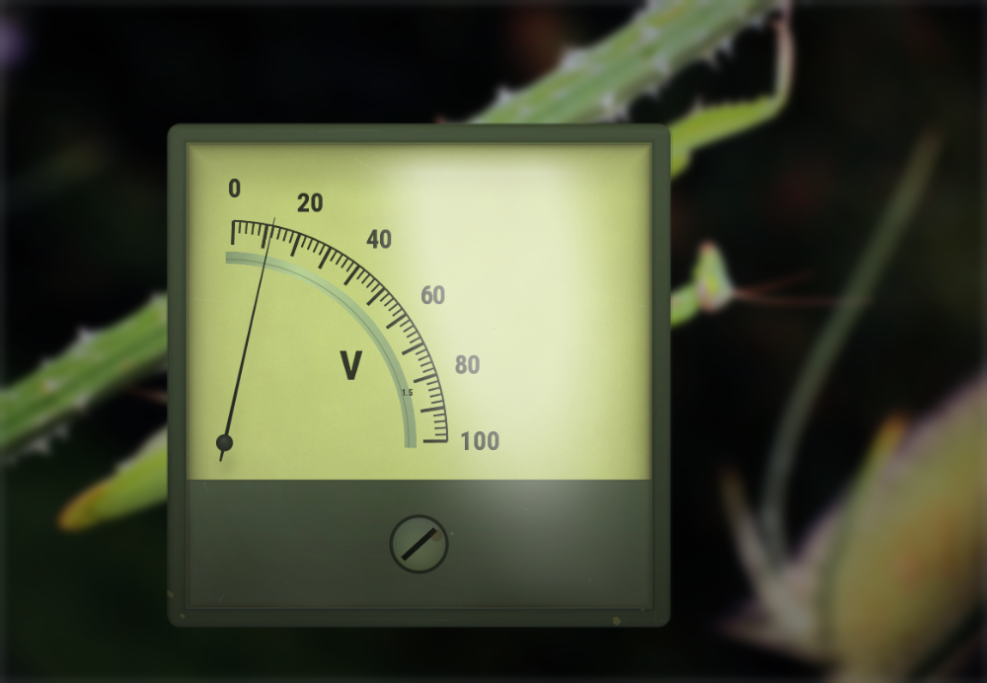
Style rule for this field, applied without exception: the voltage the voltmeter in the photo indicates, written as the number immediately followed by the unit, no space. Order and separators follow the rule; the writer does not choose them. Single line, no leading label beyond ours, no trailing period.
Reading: 12V
